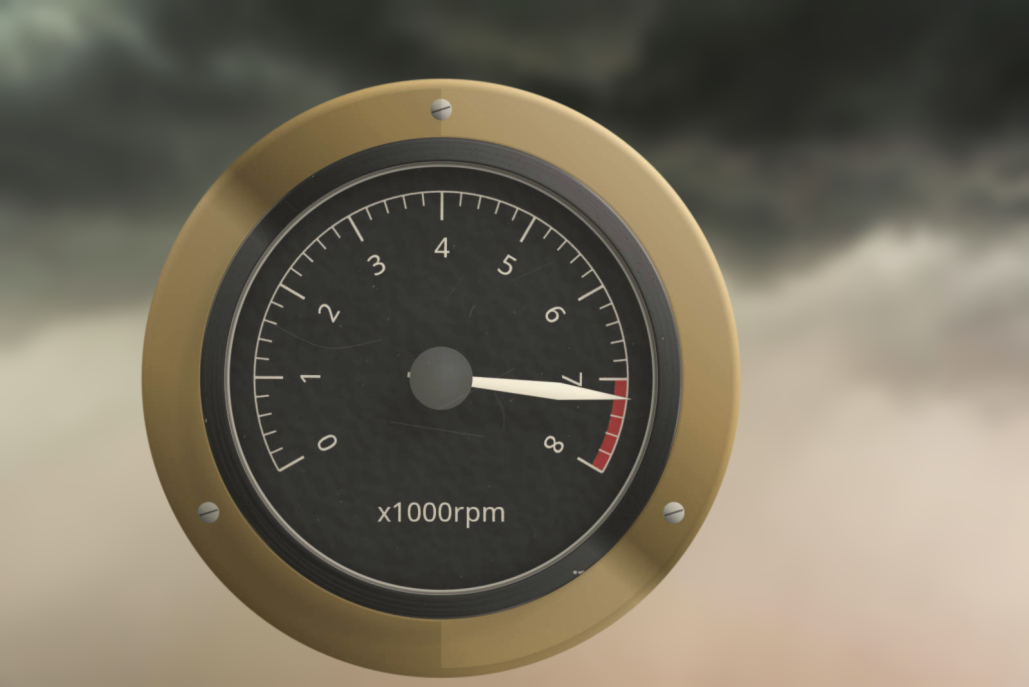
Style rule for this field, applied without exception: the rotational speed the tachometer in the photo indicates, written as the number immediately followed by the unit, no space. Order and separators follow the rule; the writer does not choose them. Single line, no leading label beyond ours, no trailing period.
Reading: 7200rpm
